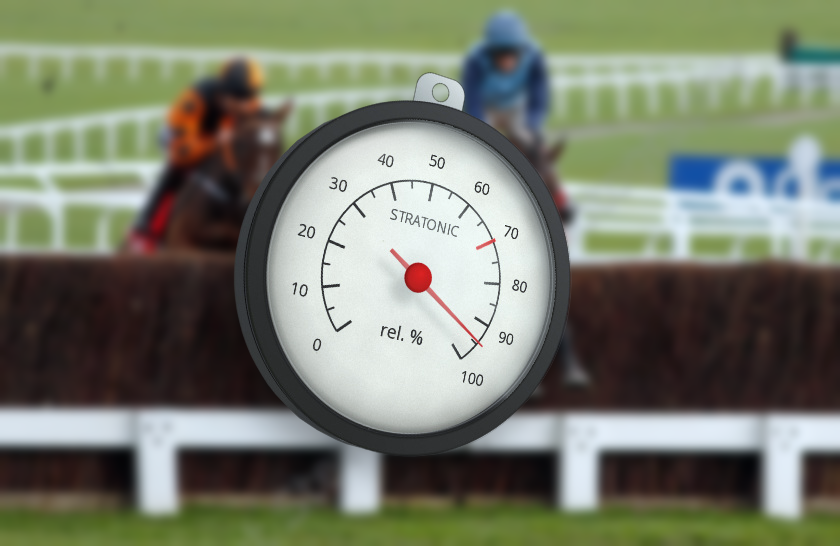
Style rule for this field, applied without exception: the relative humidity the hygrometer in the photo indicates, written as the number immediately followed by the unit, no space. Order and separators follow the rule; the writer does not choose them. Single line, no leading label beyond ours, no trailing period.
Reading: 95%
